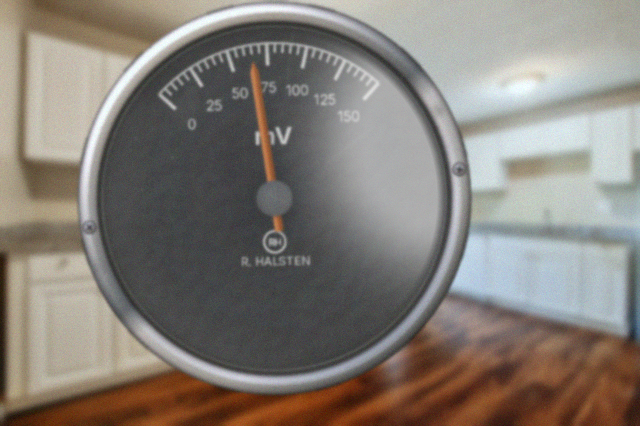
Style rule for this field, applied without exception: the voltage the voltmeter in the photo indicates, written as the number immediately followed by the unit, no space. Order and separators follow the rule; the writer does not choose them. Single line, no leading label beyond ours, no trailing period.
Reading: 65mV
